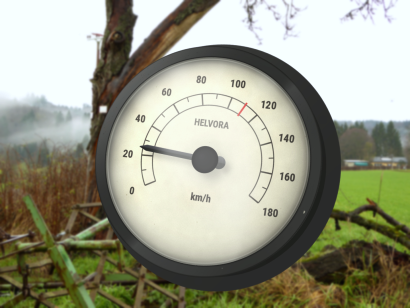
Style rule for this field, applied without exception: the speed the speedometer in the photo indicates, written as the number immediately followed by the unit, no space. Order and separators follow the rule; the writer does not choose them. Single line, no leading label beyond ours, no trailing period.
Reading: 25km/h
